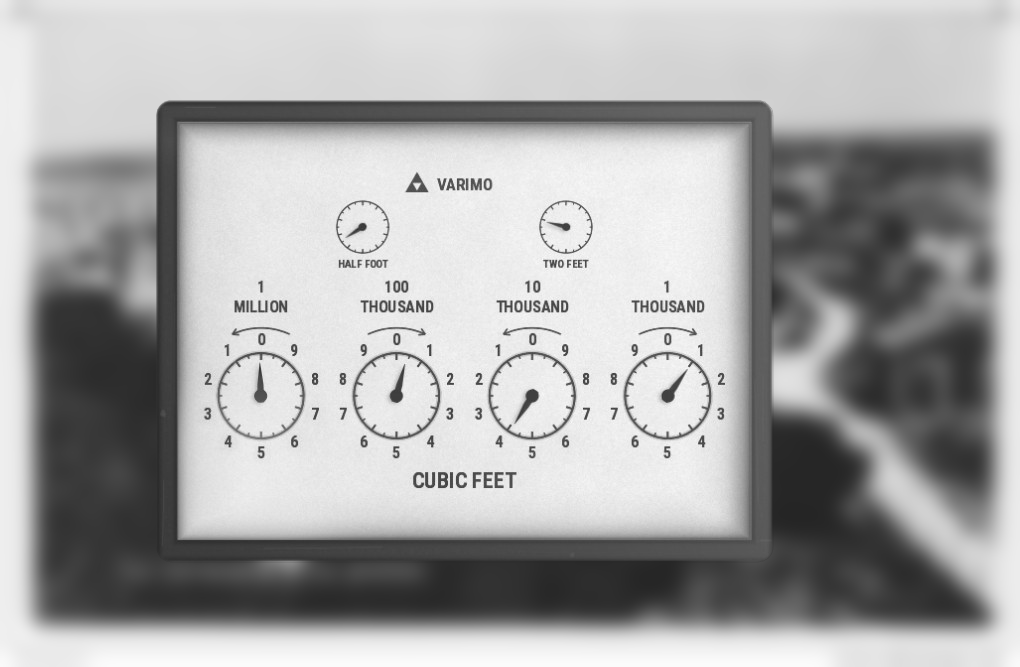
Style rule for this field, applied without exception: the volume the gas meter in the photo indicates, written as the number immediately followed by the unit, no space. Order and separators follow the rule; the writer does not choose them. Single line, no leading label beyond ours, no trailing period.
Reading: 4100ft³
